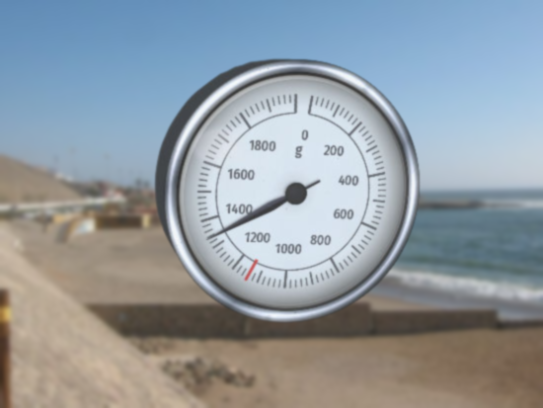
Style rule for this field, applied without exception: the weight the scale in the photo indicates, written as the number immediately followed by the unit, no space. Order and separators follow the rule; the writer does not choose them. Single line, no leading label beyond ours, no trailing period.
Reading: 1340g
